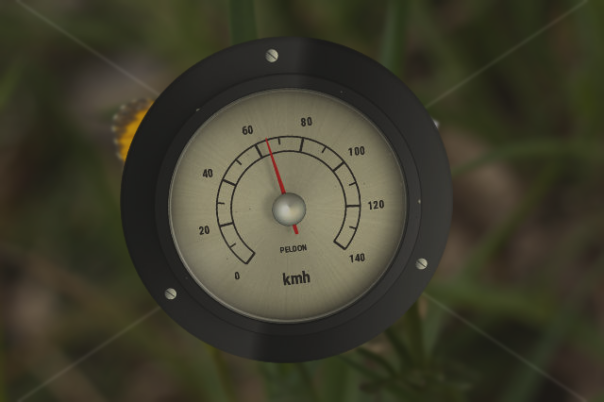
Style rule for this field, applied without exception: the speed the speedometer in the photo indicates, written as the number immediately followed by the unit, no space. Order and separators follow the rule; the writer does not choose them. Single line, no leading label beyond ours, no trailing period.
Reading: 65km/h
